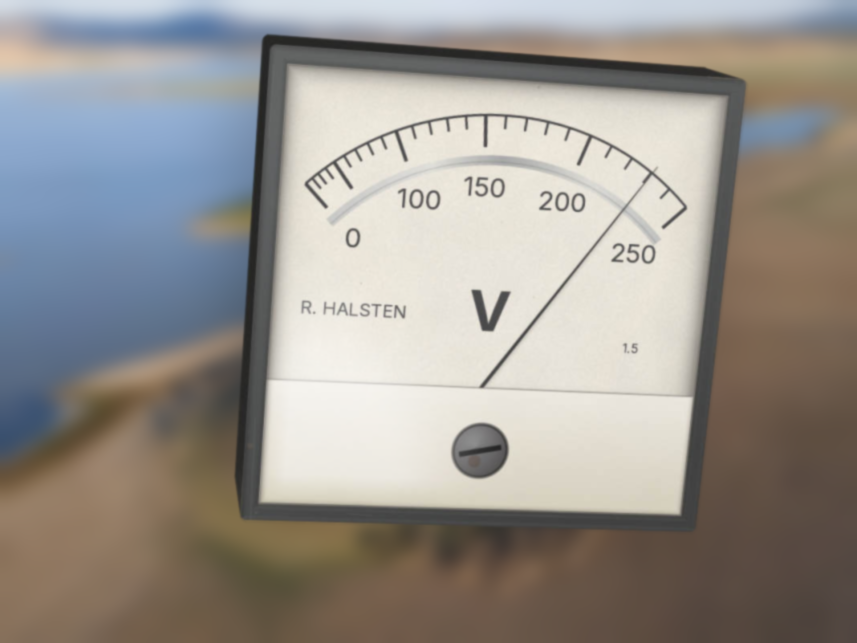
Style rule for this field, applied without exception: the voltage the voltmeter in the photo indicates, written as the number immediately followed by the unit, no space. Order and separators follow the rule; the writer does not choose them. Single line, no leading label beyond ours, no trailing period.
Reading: 230V
